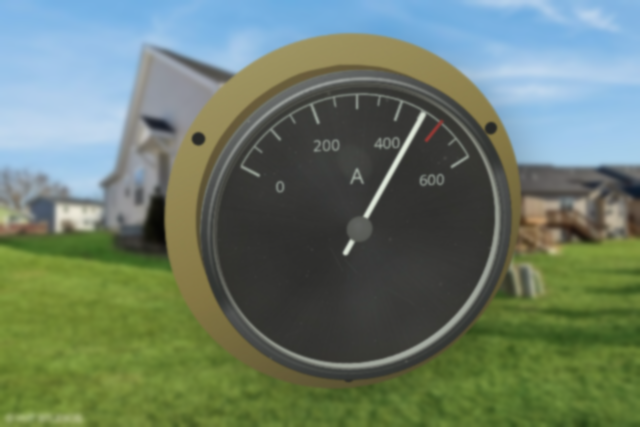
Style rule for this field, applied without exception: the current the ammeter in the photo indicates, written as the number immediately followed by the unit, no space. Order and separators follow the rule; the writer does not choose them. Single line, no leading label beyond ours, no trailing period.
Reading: 450A
